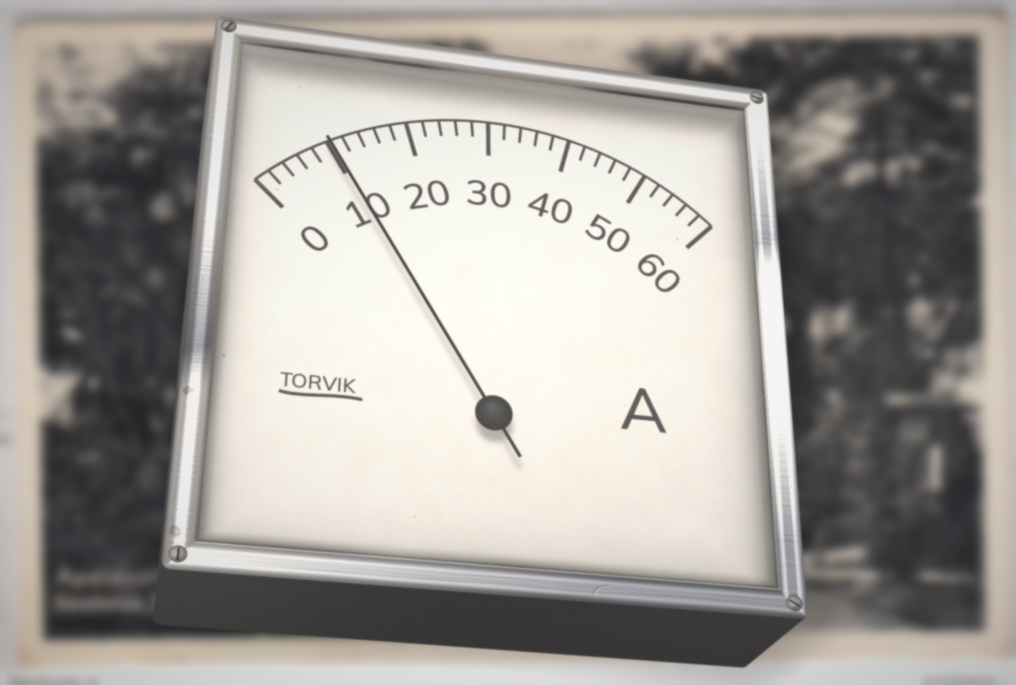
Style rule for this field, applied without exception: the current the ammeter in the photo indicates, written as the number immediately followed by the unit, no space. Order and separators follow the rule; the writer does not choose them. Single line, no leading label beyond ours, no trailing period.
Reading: 10A
